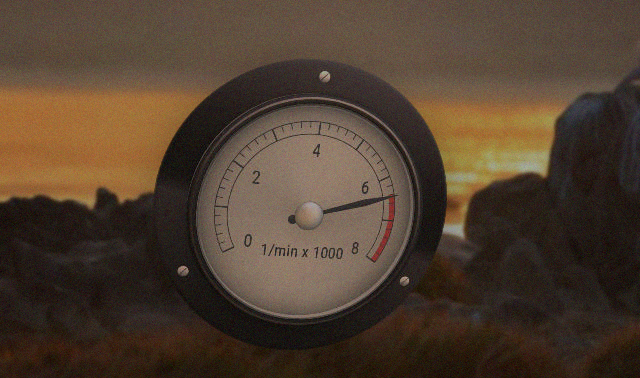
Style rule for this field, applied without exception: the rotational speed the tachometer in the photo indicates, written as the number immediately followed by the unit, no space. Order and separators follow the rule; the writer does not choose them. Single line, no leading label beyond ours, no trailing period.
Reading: 6400rpm
